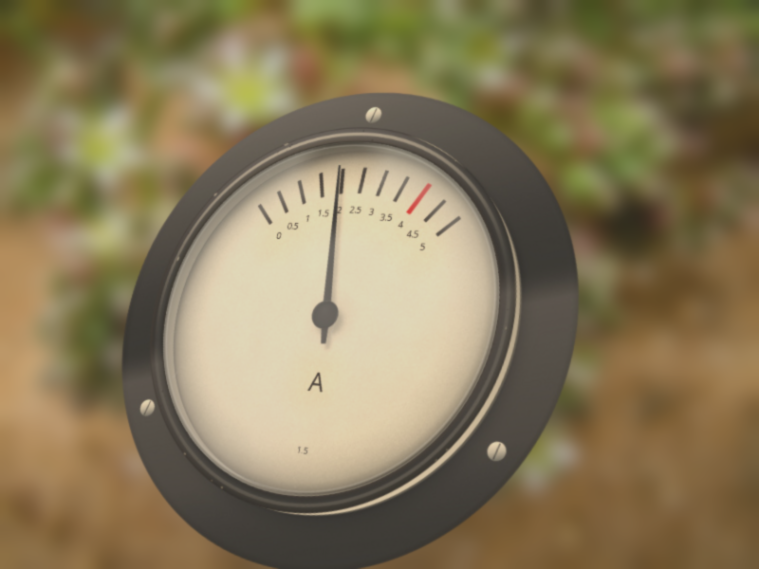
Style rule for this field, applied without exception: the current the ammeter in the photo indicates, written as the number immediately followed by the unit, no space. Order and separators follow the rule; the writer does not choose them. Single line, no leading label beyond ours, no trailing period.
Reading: 2A
